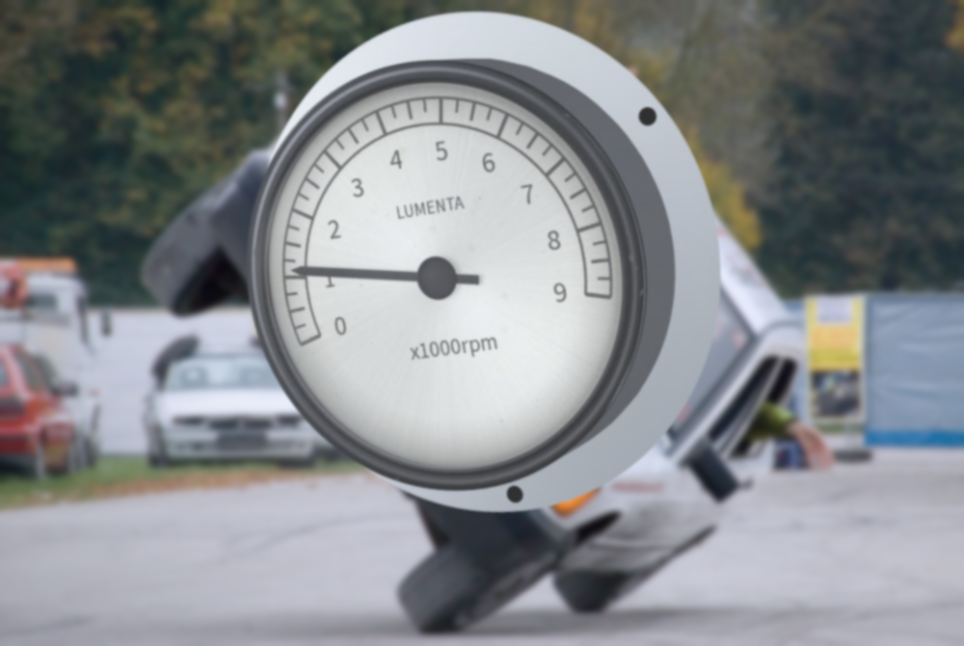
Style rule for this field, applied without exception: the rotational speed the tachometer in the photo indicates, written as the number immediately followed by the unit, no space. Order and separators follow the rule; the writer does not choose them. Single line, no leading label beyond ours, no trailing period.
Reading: 1125rpm
